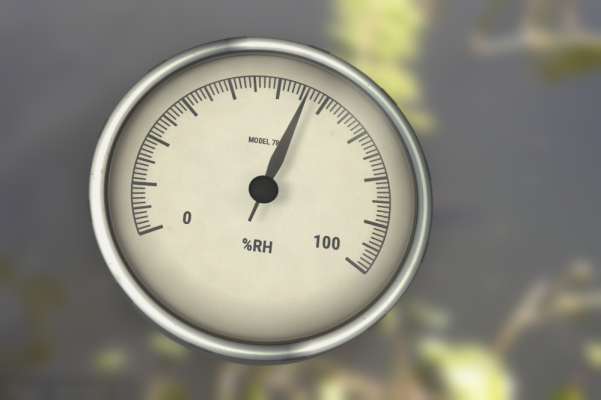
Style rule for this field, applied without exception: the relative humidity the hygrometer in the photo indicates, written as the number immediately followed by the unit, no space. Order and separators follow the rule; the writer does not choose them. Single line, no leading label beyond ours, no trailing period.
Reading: 56%
